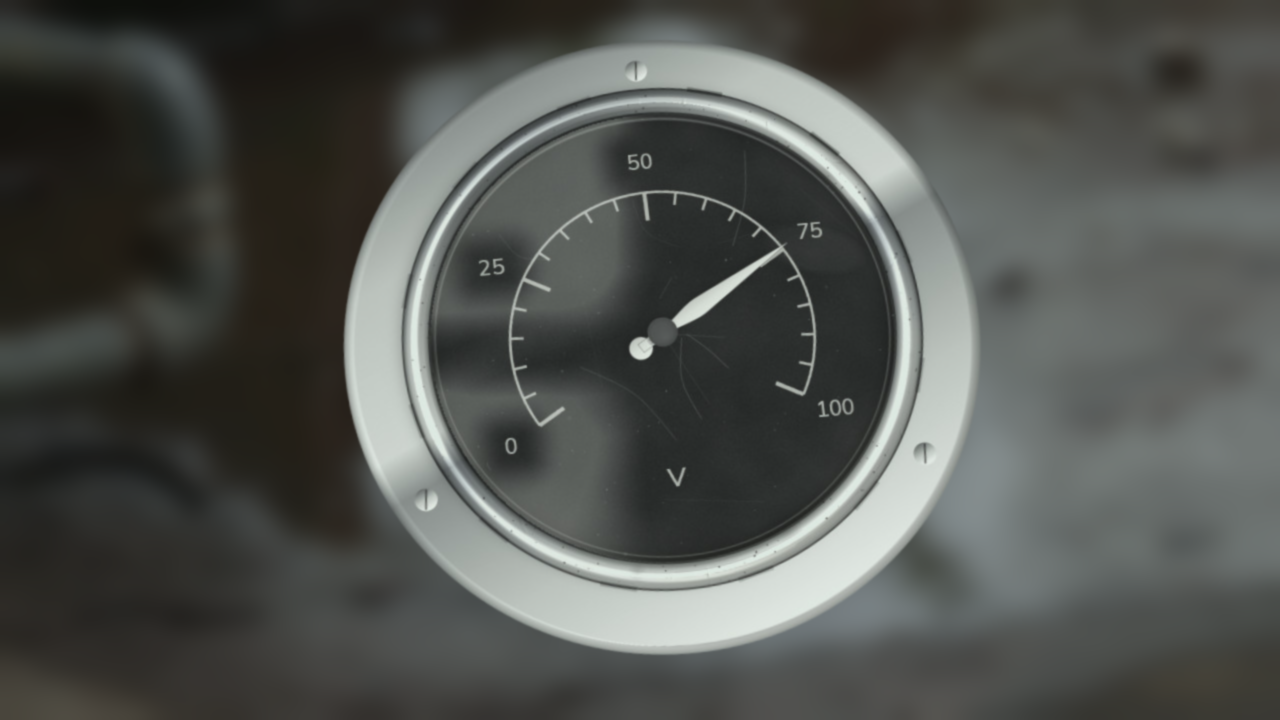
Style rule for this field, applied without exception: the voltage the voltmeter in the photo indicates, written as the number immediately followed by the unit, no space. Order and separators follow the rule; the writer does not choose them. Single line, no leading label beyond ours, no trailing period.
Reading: 75V
